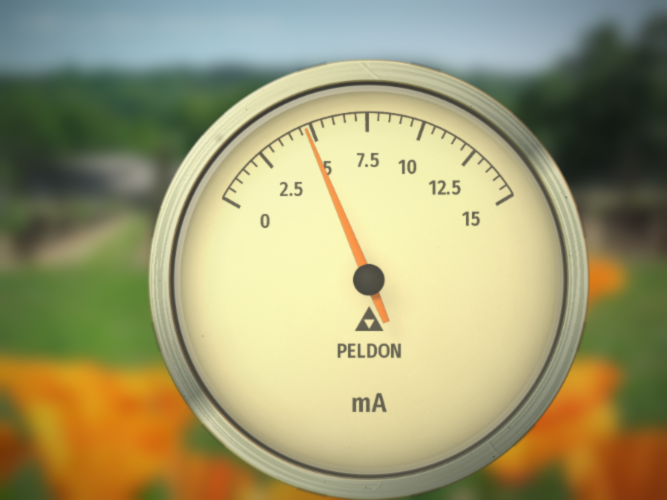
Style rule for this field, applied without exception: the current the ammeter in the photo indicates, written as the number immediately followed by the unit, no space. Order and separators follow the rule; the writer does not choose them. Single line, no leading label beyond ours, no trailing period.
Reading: 4.75mA
